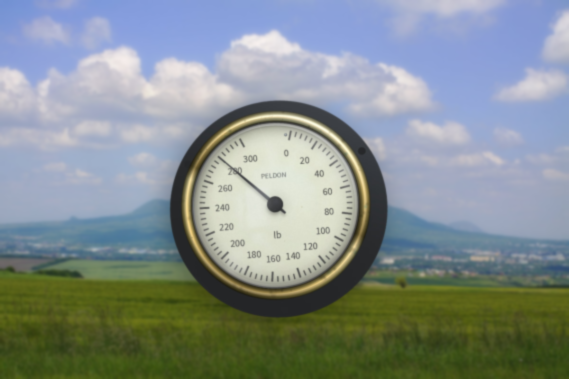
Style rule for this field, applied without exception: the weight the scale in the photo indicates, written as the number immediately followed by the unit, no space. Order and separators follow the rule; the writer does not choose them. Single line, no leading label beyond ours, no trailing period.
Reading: 280lb
